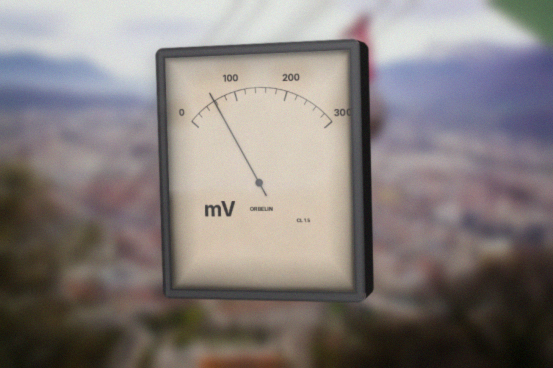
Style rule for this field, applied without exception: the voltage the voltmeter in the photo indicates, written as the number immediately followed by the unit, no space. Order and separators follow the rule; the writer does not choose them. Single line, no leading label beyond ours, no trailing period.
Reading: 60mV
